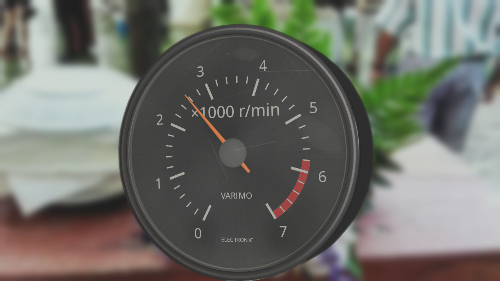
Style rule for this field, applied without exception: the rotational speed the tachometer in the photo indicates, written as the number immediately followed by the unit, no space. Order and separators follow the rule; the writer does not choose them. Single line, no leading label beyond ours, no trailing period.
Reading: 2600rpm
